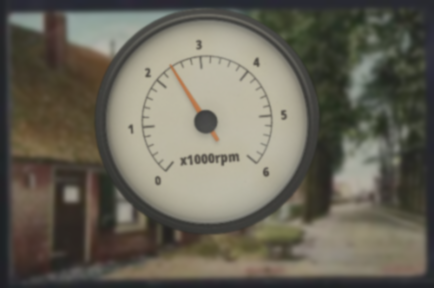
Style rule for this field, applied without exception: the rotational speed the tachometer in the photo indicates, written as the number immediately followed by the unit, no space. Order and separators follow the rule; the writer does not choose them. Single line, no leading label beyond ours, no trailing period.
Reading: 2400rpm
